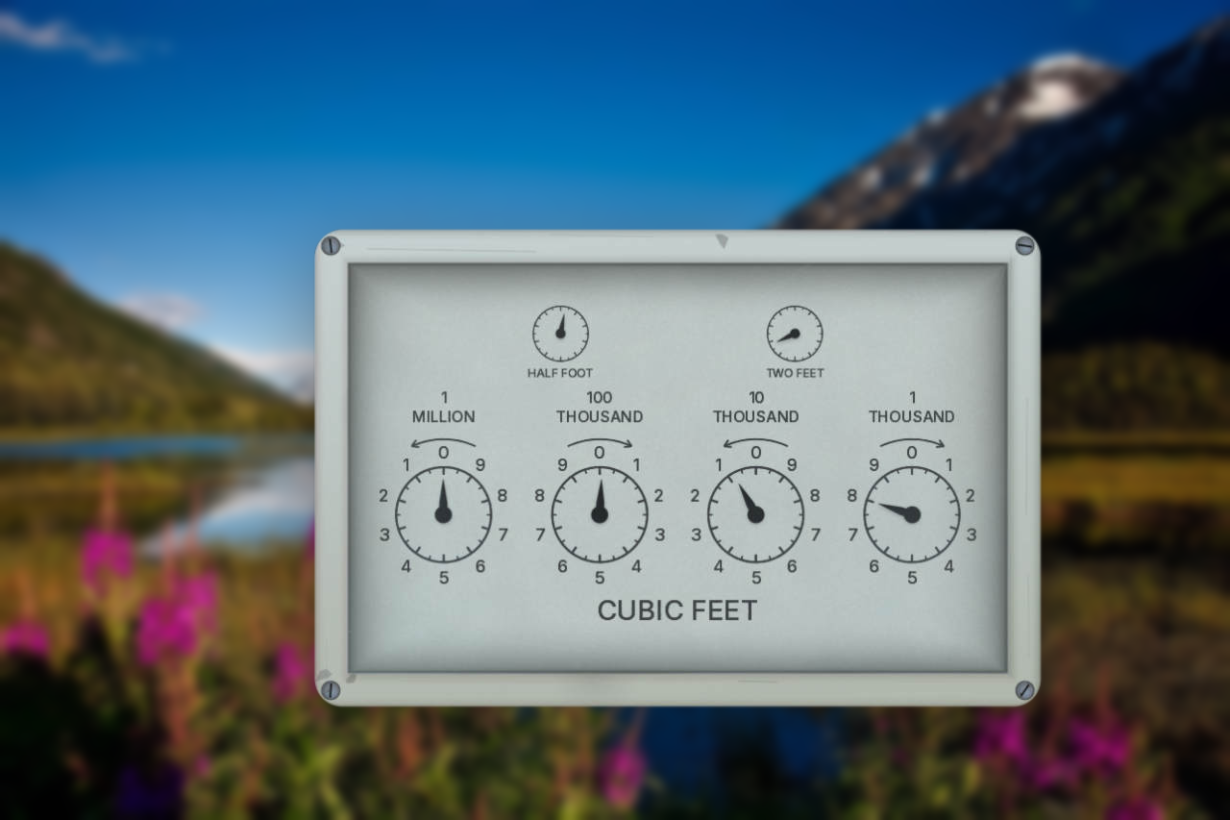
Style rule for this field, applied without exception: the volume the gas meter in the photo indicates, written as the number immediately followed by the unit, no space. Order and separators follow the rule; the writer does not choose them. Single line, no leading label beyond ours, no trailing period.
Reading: 800ft³
